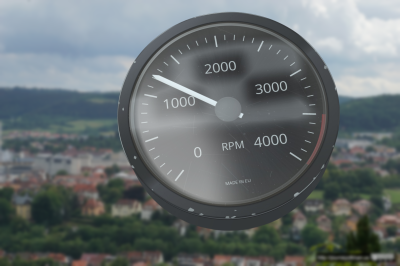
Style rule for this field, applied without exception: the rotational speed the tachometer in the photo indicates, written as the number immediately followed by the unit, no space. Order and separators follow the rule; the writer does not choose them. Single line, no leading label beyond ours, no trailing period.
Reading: 1200rpm
